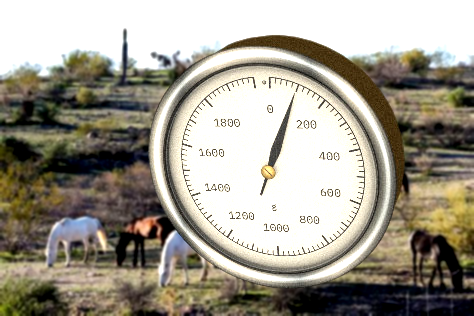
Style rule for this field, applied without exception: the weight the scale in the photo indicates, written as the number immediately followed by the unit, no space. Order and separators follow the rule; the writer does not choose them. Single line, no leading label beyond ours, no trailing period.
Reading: 100g
